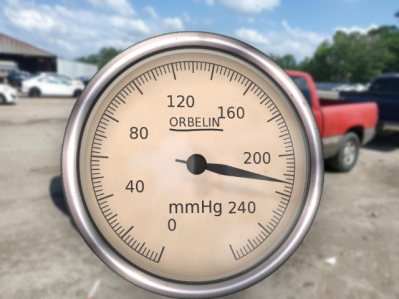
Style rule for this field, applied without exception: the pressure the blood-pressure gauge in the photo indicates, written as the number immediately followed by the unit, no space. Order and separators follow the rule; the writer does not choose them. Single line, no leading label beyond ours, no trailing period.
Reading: 214mmHg
